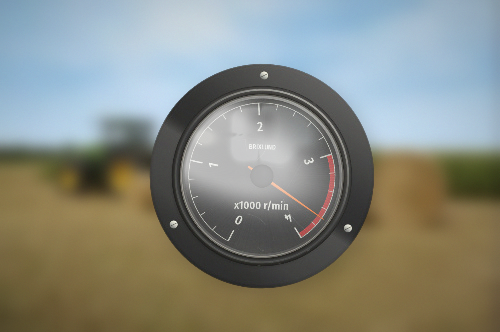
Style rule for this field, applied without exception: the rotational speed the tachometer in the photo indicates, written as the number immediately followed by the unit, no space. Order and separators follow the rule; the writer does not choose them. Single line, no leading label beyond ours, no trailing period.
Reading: 3700rpm
